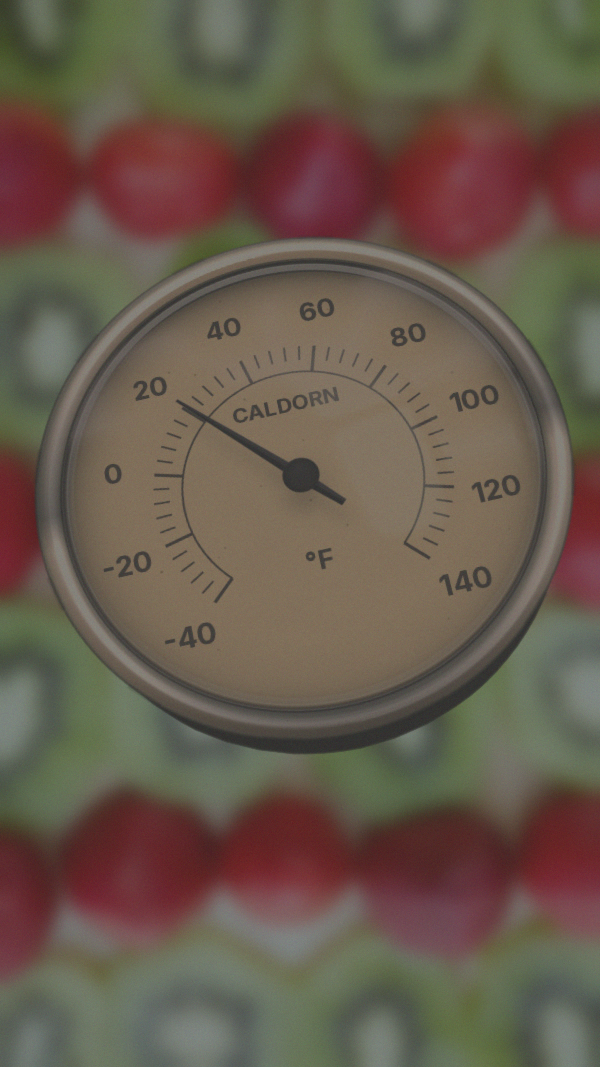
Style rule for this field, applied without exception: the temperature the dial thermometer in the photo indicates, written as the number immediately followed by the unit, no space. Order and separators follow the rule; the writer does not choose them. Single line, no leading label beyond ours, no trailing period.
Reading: 20°F
